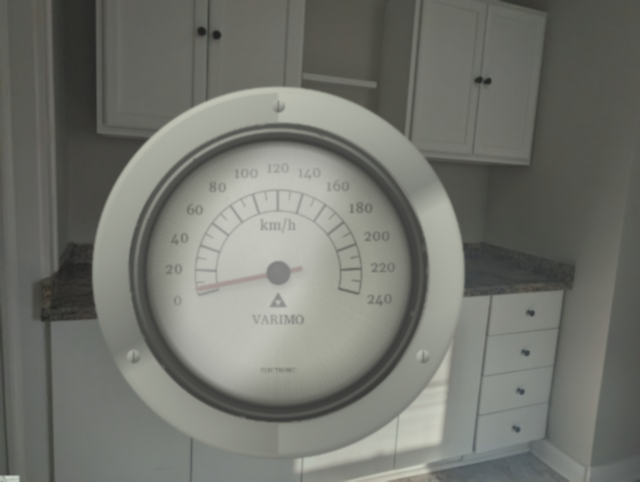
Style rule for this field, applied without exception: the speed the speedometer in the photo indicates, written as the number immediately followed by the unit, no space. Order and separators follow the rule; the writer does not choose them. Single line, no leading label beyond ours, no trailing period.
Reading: 5km/h
